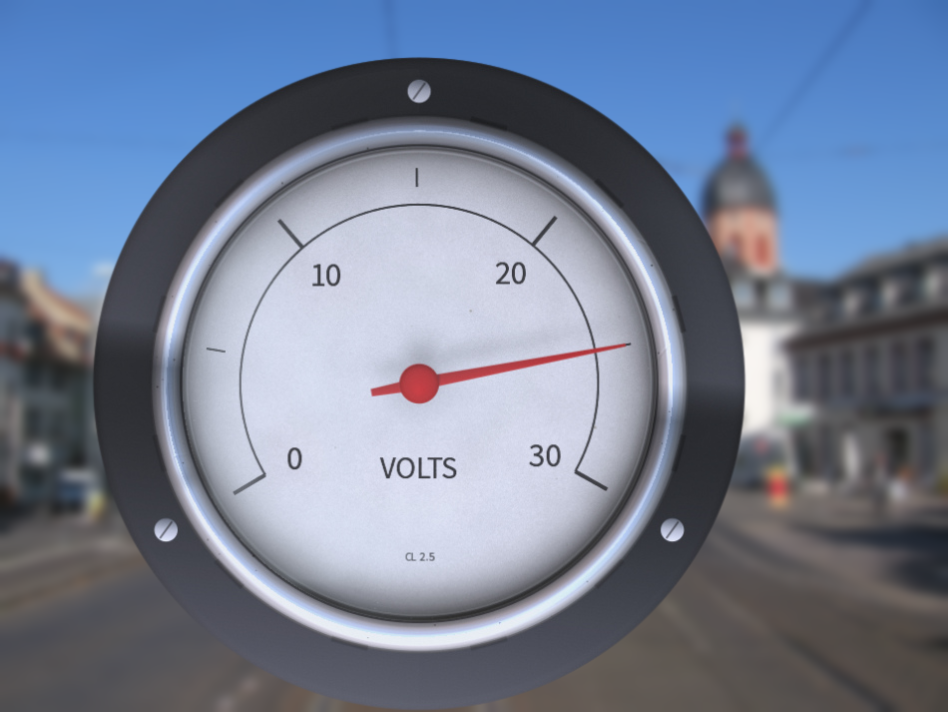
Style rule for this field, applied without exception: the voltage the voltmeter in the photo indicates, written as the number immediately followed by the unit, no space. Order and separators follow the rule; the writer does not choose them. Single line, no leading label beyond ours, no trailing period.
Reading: 25V
